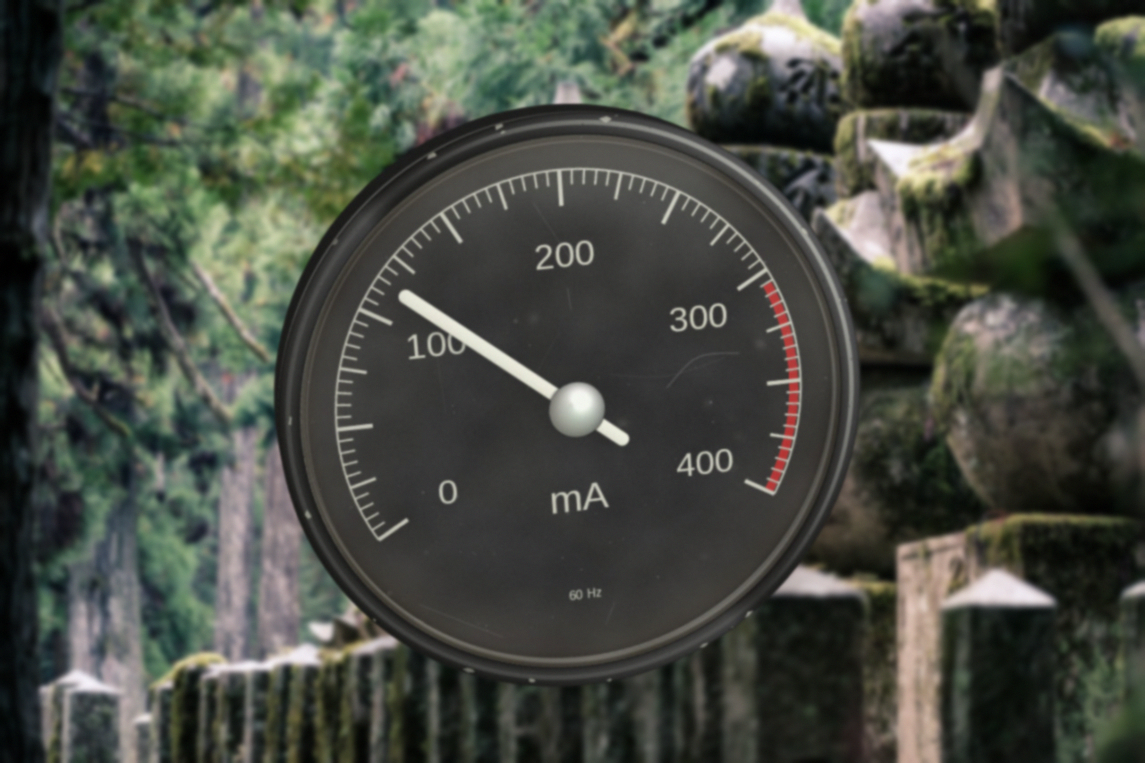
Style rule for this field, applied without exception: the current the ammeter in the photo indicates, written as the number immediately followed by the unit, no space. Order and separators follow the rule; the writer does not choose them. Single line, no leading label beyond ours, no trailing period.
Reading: 115mA
